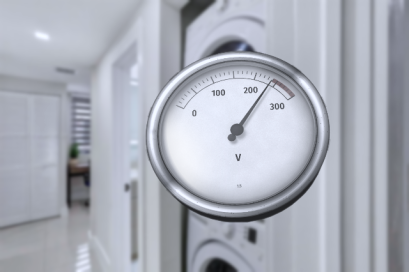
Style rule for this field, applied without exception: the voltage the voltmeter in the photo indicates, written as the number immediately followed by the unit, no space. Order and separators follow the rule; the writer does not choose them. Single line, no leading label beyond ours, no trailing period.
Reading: 240V
